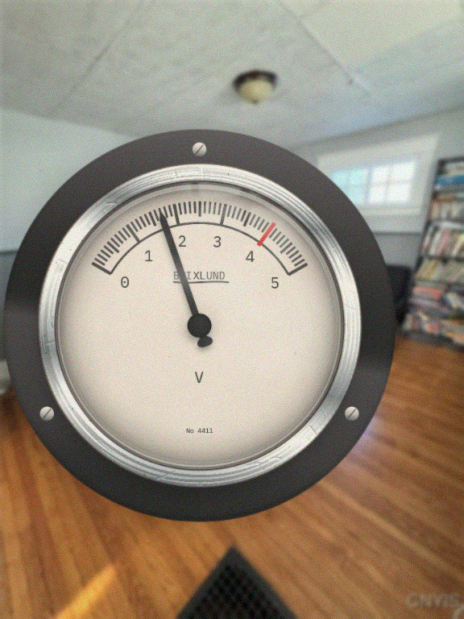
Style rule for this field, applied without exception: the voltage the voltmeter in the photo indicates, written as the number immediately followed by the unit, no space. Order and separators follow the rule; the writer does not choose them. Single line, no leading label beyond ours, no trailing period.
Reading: 1.7V
